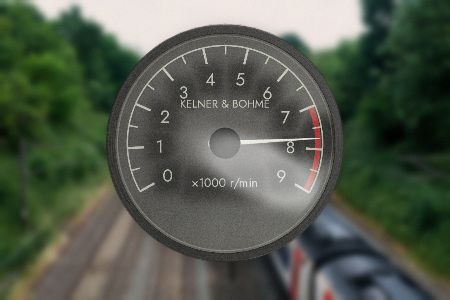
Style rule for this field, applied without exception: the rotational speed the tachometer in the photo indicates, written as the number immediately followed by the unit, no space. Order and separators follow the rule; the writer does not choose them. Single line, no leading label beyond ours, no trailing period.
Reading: 7750rpm
